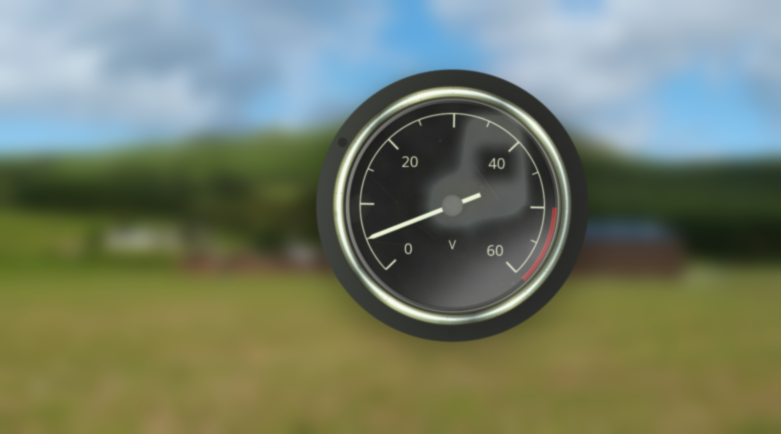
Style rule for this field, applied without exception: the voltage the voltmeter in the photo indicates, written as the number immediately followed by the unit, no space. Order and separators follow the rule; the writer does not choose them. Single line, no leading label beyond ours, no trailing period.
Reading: 5V
